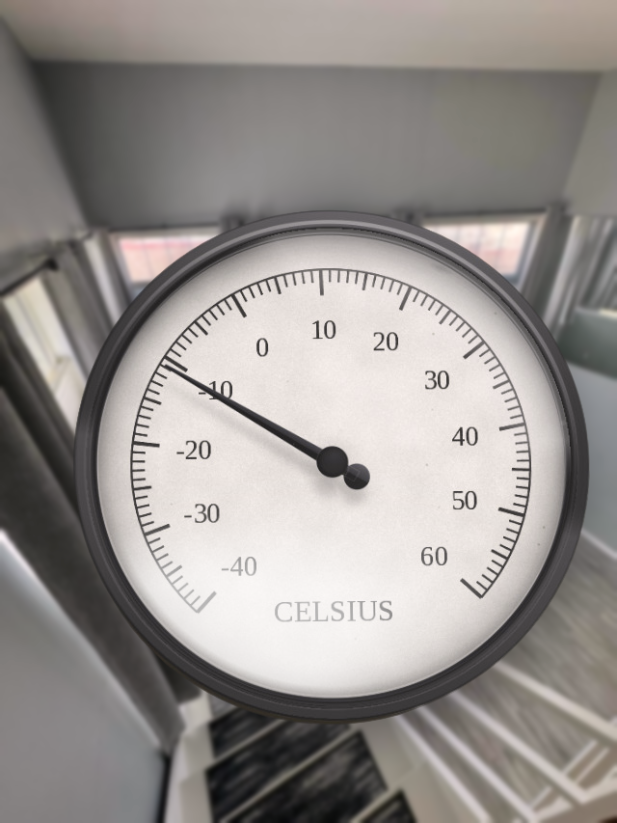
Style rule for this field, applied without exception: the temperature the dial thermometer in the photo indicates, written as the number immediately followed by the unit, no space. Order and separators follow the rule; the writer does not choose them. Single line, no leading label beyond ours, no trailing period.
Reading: -11°C
